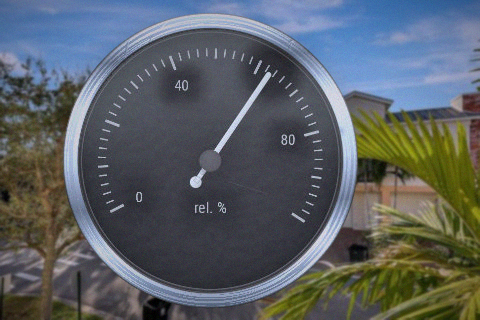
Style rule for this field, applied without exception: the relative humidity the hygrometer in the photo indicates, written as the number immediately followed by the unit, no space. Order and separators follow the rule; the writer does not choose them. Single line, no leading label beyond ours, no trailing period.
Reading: 63%
